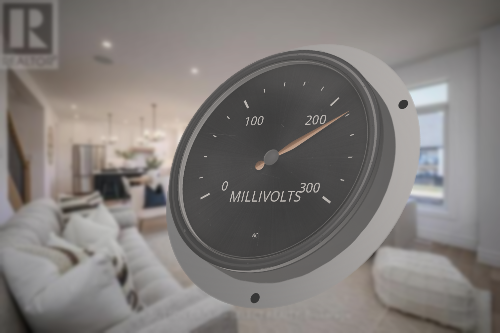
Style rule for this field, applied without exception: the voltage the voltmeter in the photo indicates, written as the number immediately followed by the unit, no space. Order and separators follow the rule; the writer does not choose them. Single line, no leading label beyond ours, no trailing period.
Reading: 220mV
